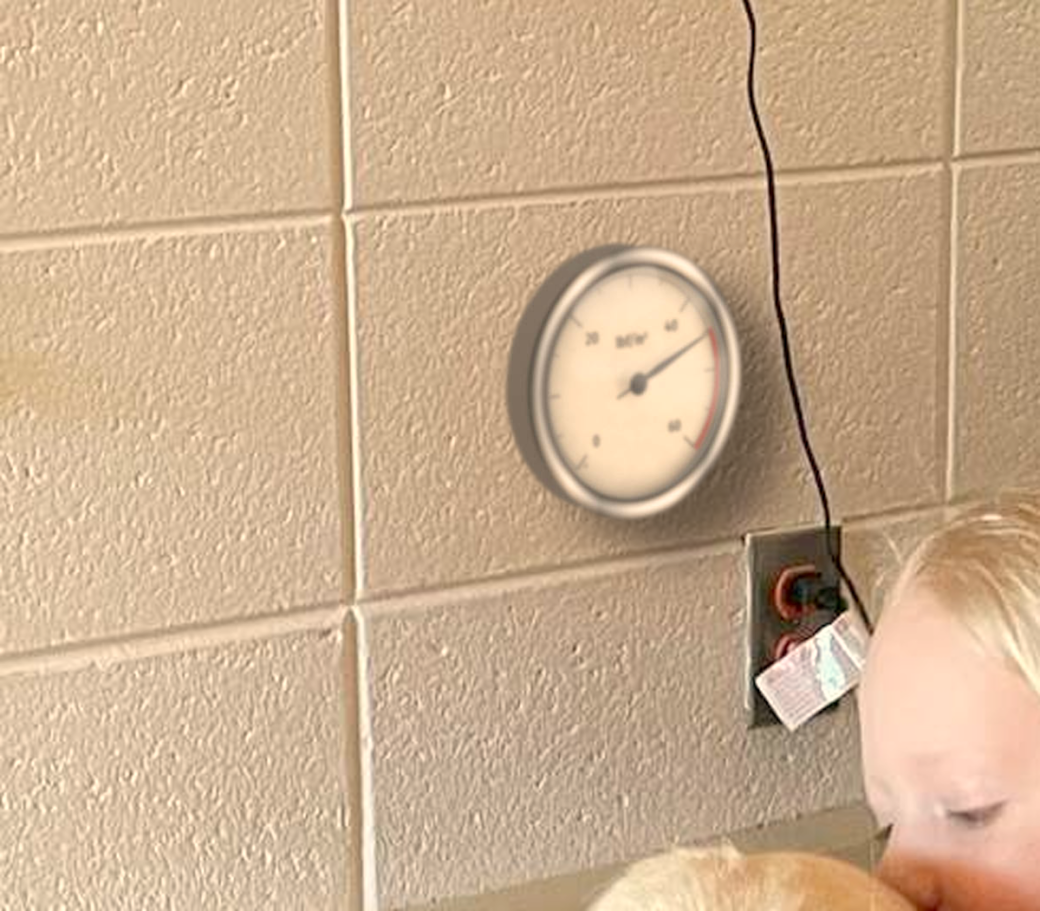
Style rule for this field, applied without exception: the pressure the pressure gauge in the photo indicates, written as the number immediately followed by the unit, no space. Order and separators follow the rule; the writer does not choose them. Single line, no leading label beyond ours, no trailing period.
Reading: 45psi
